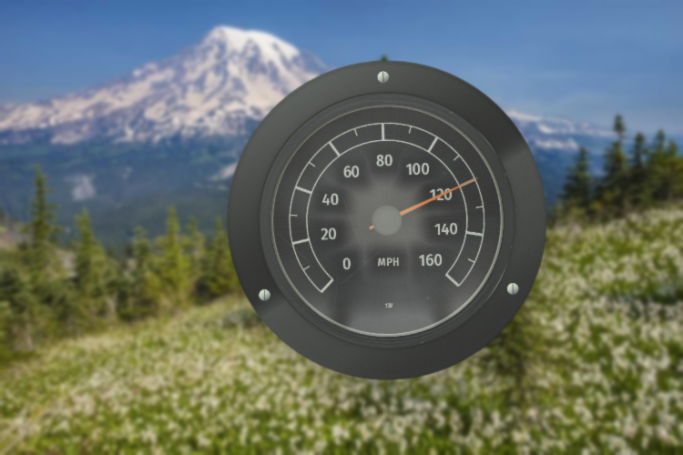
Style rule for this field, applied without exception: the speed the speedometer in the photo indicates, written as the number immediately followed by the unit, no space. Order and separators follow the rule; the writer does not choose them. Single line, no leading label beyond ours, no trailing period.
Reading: 120mph
